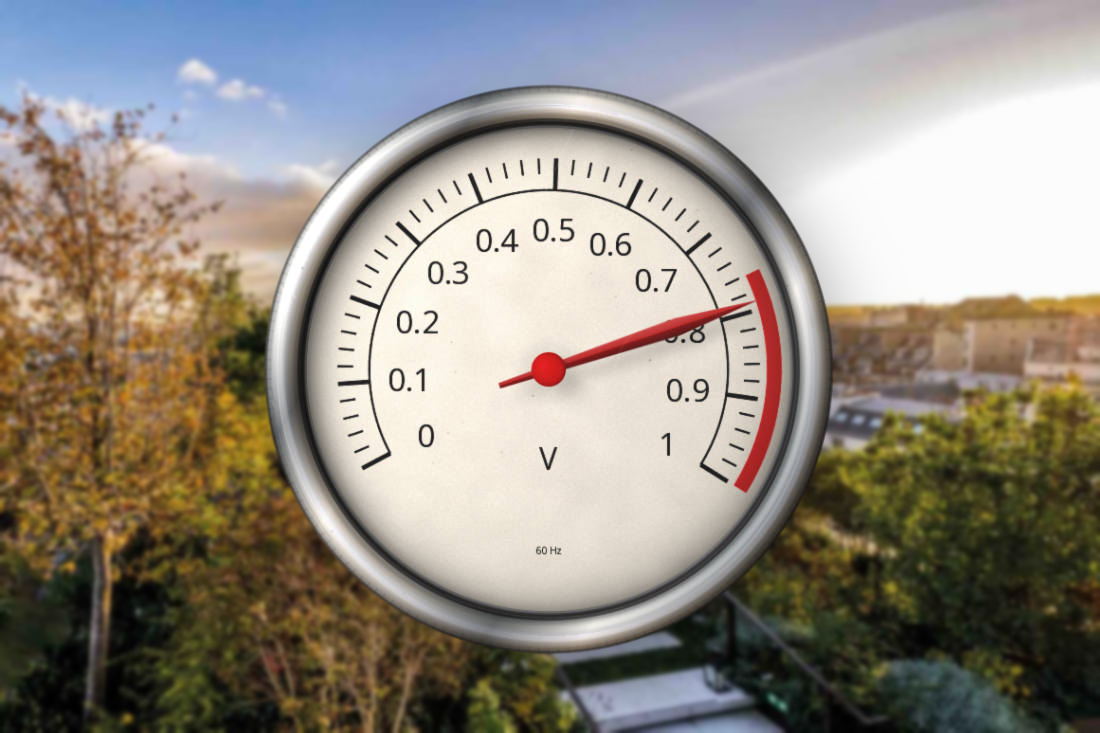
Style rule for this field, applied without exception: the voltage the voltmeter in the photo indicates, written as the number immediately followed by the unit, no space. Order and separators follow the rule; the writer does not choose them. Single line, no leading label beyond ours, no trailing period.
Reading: 0.79V
